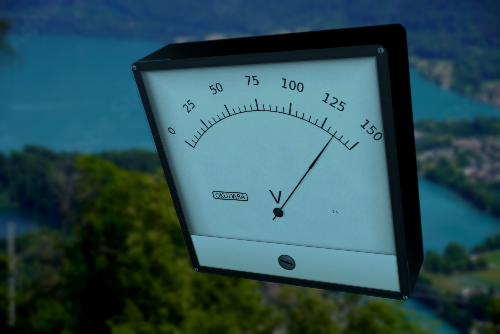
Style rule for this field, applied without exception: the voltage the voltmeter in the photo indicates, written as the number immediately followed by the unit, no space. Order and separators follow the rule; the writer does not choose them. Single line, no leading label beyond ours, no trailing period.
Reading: 135V
